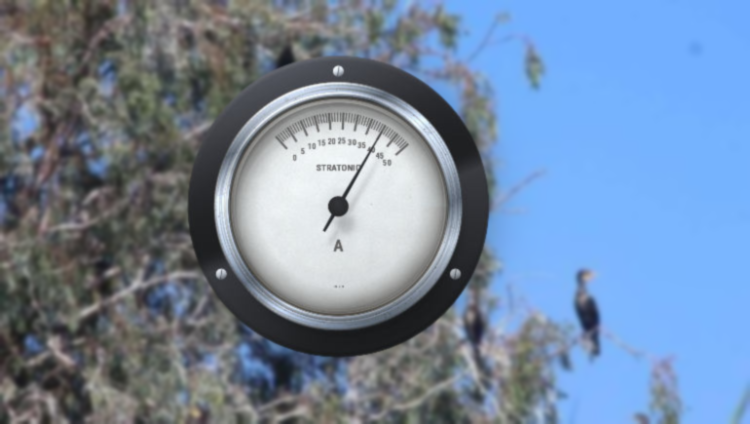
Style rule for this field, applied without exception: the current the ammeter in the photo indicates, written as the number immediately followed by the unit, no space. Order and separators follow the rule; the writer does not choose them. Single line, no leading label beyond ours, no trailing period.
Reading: 40A
